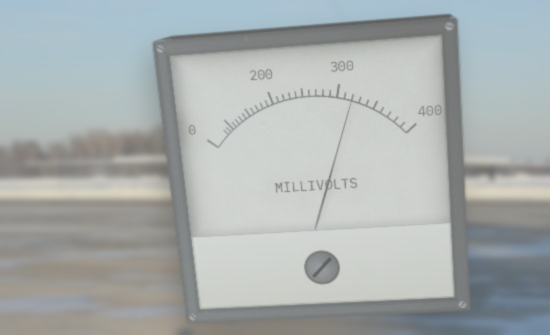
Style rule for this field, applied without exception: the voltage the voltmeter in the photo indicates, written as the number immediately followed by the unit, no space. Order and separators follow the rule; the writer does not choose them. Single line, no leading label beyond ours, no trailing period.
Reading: 320mV
